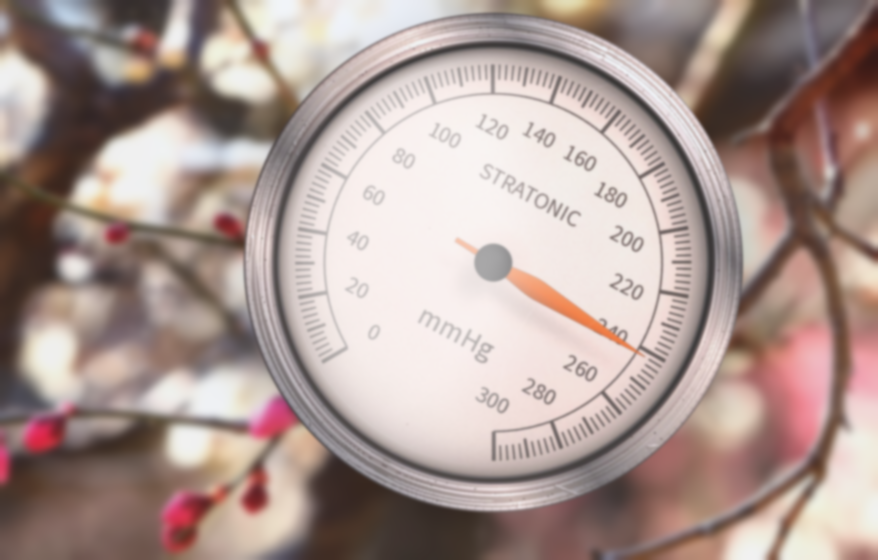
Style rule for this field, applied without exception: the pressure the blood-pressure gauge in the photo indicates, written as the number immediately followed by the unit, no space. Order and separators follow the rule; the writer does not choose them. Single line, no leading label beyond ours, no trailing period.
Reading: 242mmHg
